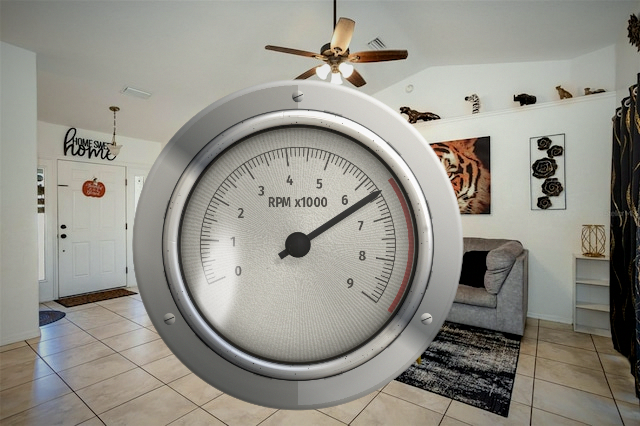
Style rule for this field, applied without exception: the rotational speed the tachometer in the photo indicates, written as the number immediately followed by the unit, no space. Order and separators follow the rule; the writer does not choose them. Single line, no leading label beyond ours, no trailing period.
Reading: 6400rpm
